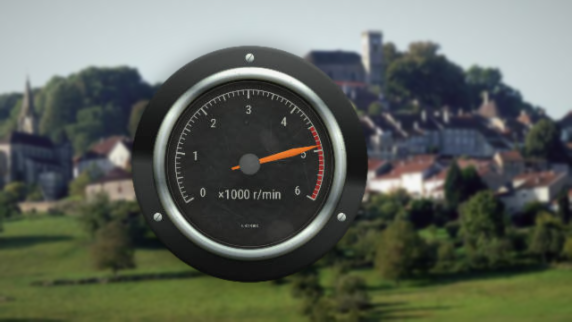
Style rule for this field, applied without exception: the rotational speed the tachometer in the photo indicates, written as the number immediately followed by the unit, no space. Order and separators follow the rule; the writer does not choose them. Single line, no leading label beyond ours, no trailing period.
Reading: 4900rpm
